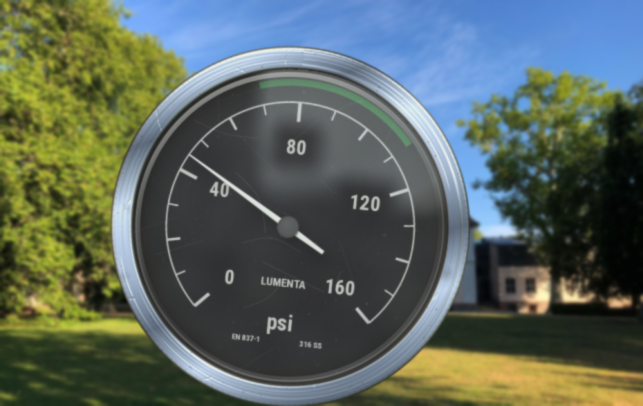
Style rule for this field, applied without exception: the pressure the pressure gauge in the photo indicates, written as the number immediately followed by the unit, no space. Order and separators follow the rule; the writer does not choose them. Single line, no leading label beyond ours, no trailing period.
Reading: 45psi
